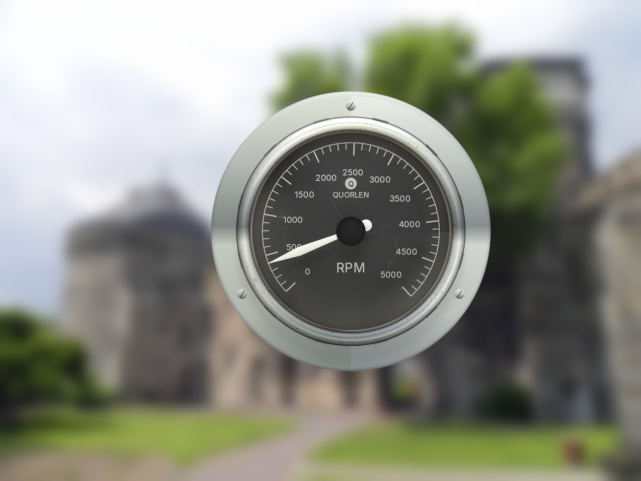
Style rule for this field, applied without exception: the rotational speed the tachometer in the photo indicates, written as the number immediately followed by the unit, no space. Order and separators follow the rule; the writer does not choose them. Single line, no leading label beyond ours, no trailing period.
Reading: 400rpm
